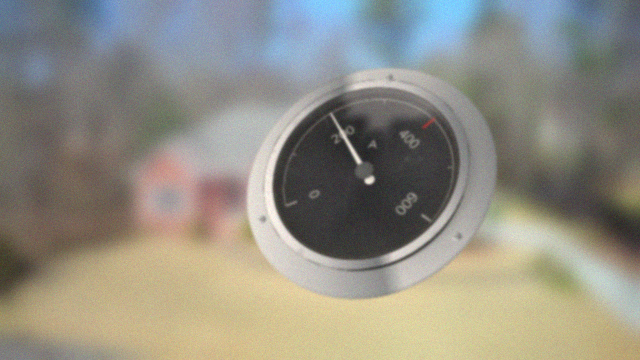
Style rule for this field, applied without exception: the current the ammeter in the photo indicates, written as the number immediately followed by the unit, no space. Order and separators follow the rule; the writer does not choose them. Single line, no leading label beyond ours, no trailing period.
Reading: 200A
